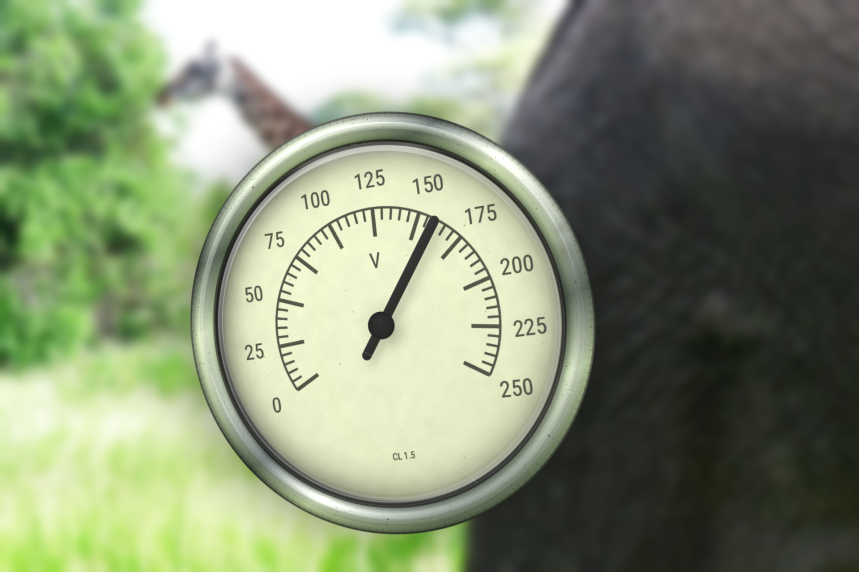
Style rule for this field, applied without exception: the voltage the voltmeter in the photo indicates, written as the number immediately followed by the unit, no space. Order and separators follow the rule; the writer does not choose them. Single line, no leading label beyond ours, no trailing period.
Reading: 160V
